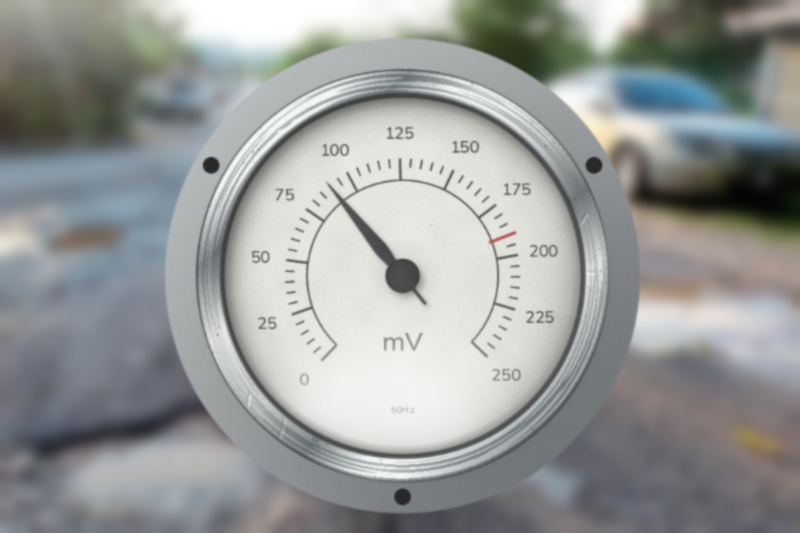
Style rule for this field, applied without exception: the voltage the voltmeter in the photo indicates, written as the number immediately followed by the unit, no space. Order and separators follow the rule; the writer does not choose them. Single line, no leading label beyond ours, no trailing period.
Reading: 90mV
